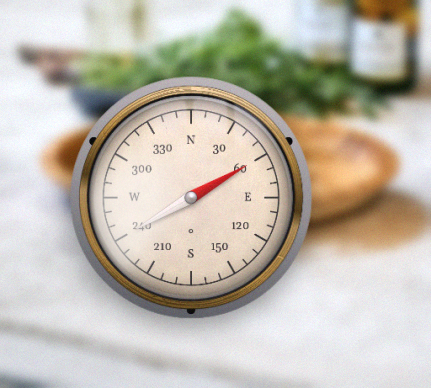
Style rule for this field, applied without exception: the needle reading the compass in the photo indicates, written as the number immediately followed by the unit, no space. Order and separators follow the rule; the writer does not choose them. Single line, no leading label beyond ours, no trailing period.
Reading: 60°
